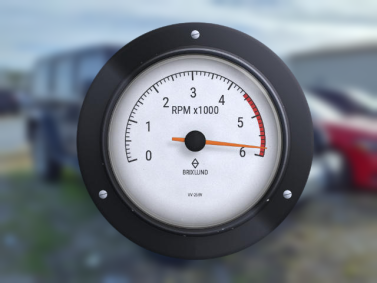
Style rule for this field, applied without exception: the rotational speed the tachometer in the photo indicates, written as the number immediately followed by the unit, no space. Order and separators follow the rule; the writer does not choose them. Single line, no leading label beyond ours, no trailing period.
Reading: 5800rpm
